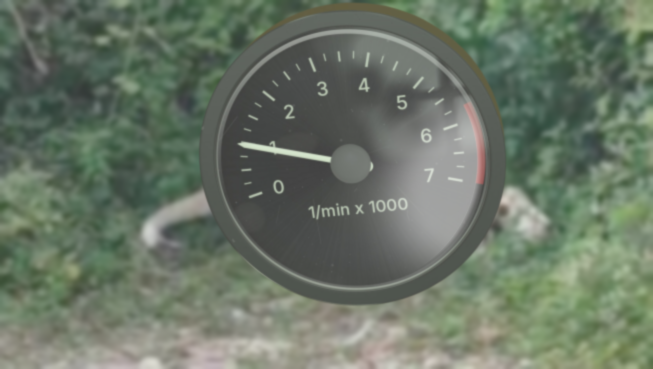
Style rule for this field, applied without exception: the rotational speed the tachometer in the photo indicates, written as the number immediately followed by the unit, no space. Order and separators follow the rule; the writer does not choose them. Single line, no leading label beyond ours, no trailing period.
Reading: 1000rpm
